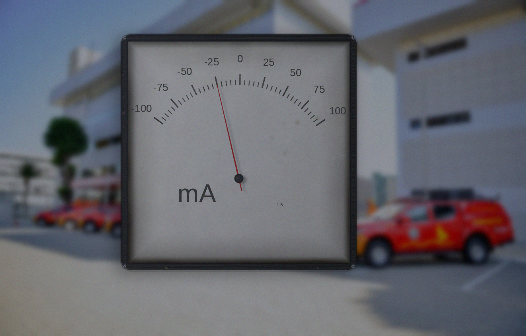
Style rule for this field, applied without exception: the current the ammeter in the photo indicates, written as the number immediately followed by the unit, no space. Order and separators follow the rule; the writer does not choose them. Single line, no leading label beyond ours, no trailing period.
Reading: -25mA
